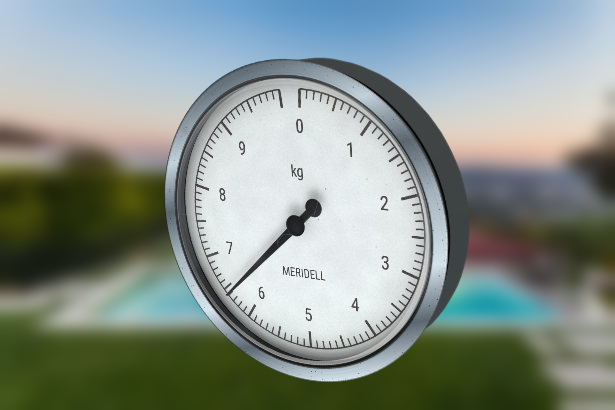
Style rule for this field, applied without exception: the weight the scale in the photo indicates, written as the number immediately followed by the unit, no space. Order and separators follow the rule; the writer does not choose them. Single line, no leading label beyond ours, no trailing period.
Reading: 6.4kg
